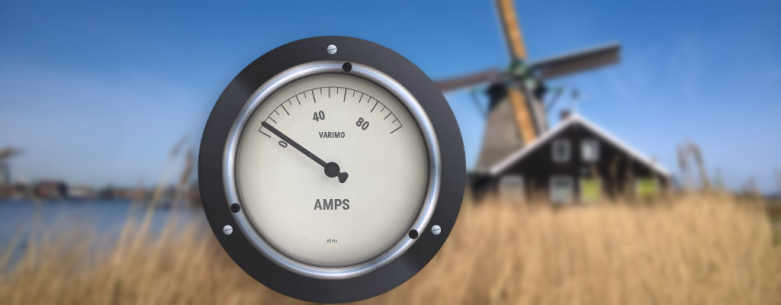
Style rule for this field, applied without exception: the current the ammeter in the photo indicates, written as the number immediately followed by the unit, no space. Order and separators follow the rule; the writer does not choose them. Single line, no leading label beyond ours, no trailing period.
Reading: 5A
